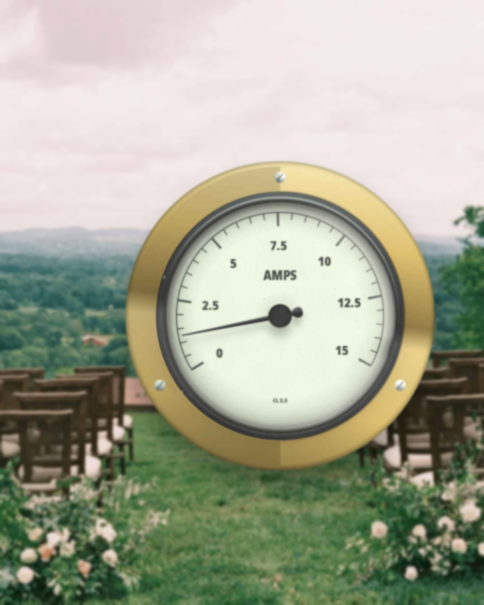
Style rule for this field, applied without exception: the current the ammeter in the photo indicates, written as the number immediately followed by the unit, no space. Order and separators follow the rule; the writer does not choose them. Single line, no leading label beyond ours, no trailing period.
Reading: 1.25A
